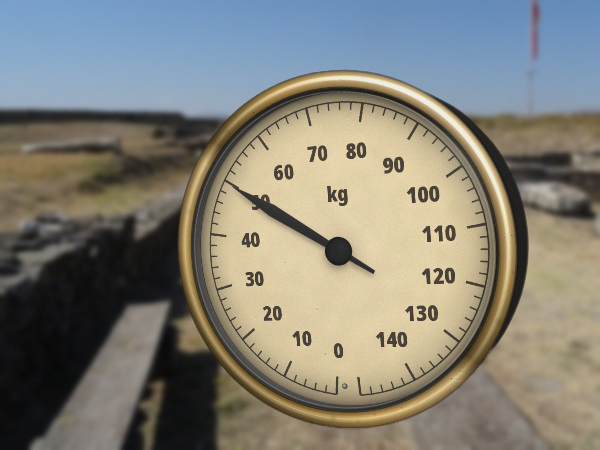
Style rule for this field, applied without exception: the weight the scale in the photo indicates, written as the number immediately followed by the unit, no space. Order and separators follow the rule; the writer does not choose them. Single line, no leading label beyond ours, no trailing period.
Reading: 50kg
